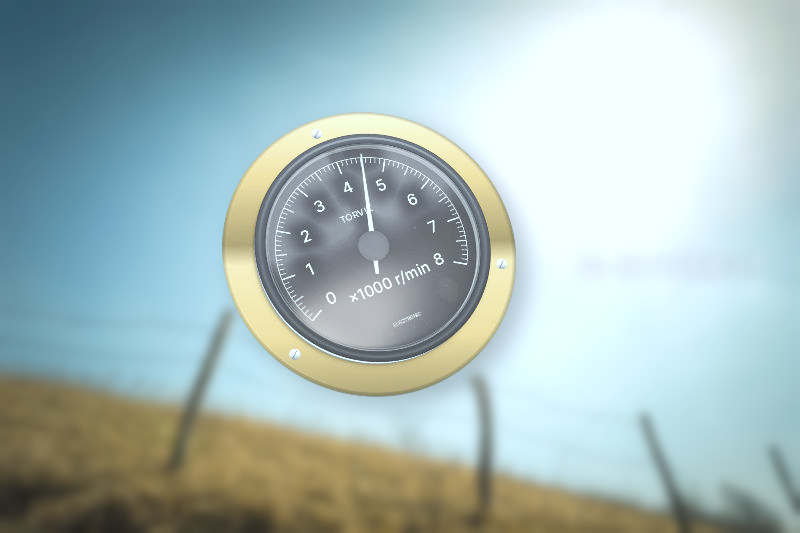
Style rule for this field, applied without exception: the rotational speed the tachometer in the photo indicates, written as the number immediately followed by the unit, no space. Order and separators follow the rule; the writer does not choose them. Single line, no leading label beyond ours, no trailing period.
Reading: 4500rpm
